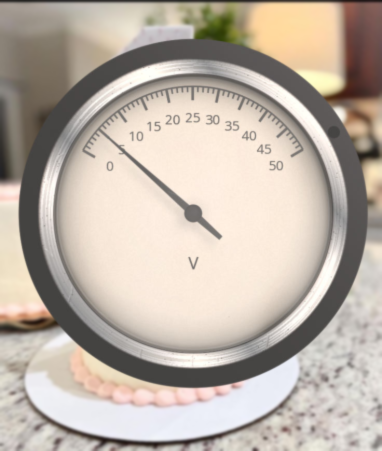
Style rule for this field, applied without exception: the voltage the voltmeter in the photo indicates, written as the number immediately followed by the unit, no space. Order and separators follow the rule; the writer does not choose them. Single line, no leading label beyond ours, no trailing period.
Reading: 5V
